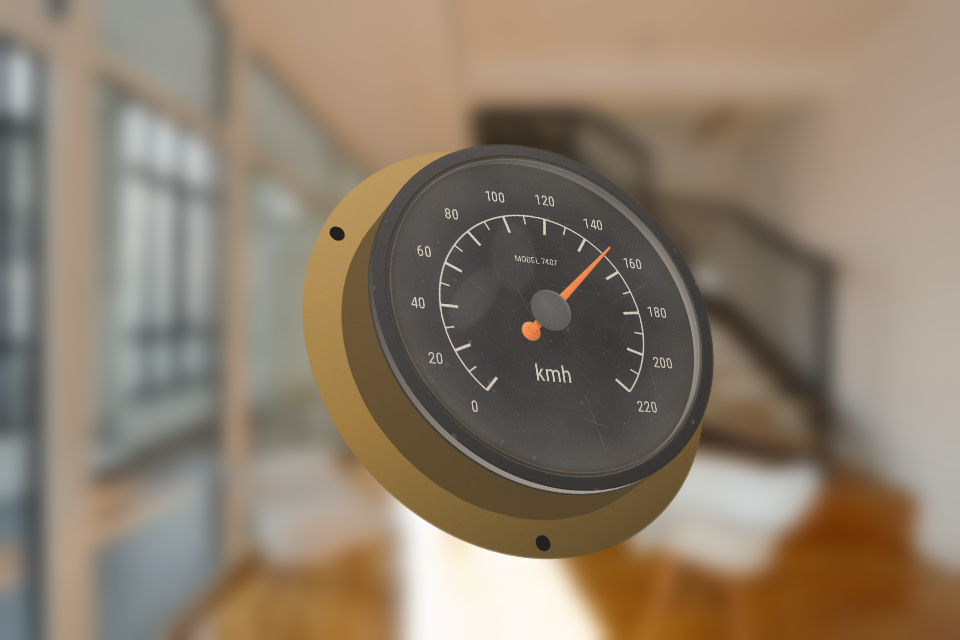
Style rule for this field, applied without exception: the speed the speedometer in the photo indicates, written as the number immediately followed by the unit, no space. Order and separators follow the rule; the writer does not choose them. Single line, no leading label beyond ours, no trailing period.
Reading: 150km/h
